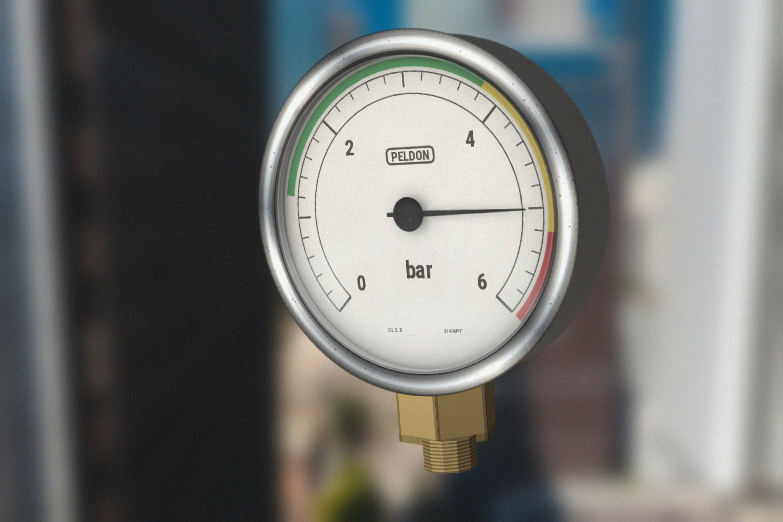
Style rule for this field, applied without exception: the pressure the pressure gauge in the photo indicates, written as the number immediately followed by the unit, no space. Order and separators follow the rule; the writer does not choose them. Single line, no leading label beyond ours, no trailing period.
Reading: 5bar
